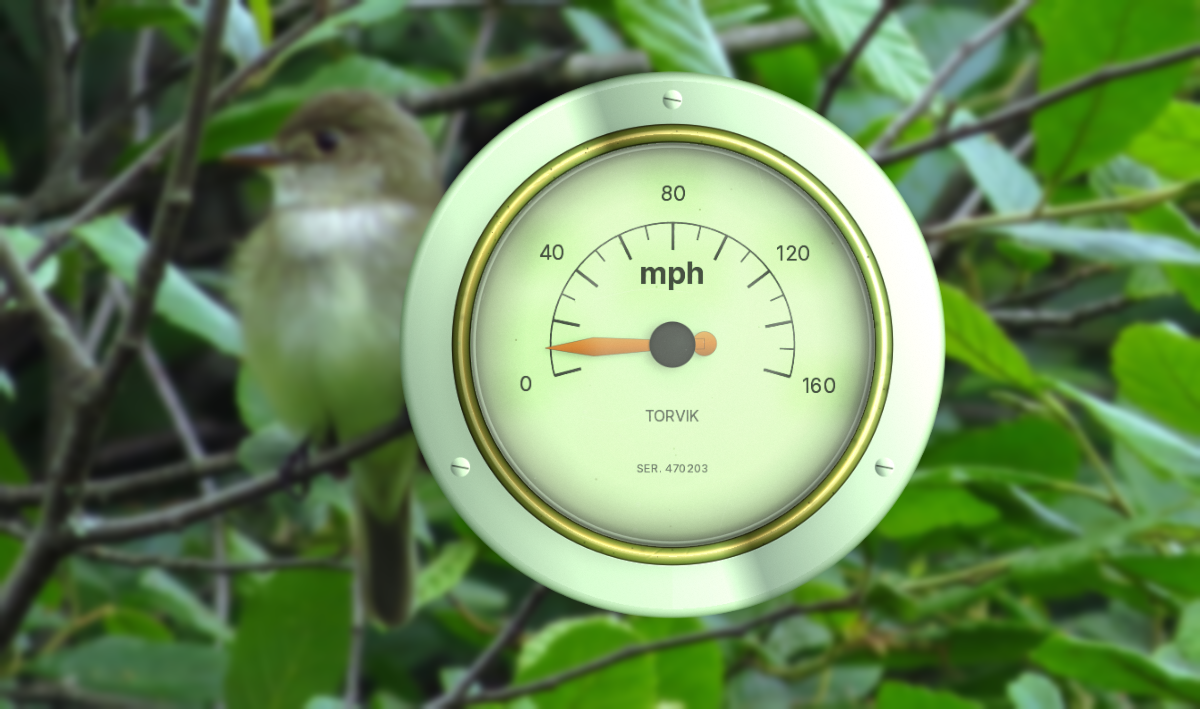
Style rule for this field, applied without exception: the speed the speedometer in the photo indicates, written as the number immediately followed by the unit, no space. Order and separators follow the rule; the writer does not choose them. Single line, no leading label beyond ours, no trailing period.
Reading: 10mph
